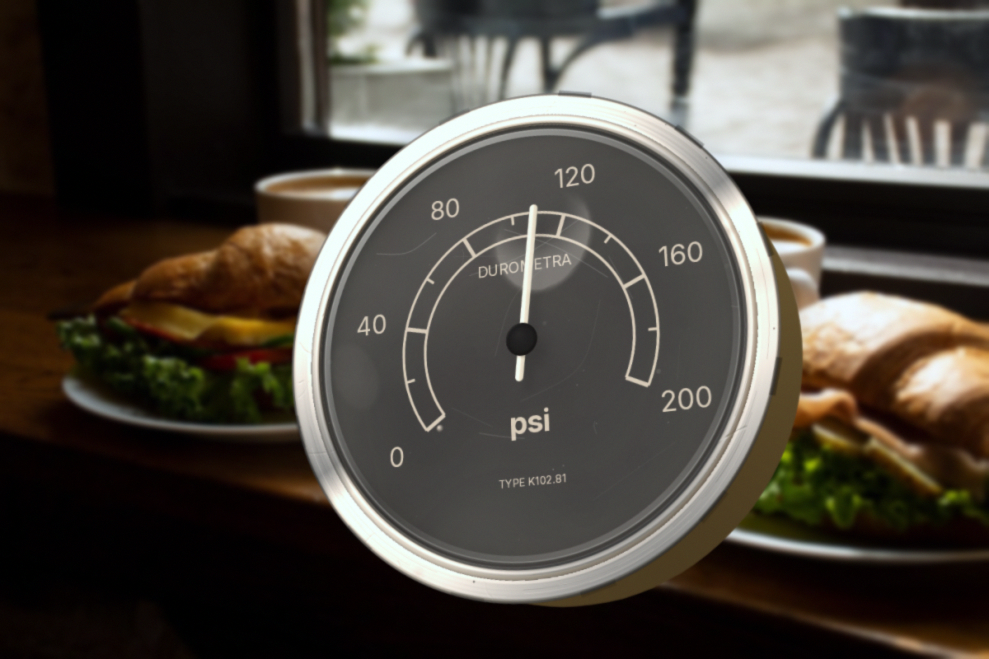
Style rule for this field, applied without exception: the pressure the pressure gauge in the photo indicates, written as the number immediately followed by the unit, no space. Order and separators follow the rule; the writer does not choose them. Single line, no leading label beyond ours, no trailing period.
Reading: 110psi
